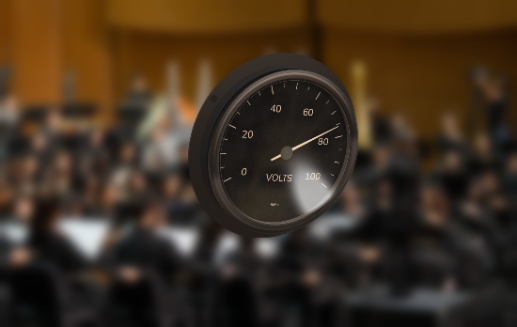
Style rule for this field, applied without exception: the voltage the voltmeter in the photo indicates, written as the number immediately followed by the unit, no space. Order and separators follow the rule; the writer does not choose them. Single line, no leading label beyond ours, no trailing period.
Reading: 75V
